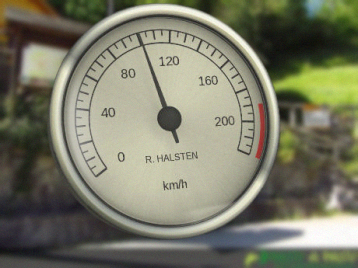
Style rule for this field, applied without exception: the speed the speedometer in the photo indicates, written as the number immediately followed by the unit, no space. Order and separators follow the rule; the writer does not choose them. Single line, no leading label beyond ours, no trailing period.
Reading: 100km/h
